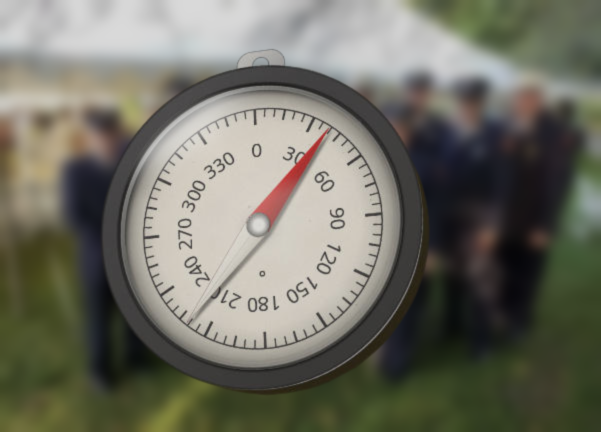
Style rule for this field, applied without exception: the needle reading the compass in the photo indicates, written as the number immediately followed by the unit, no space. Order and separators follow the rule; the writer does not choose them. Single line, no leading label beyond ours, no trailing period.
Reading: 40°
